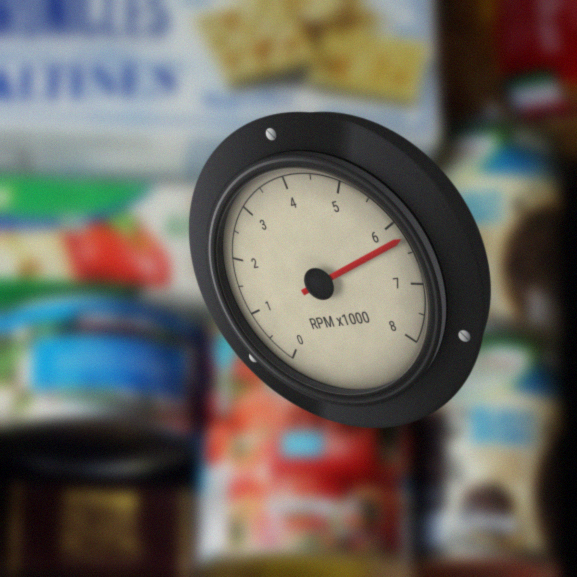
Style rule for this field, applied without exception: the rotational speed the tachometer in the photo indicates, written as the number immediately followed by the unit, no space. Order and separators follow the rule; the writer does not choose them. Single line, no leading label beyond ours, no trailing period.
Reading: 6250rpm
